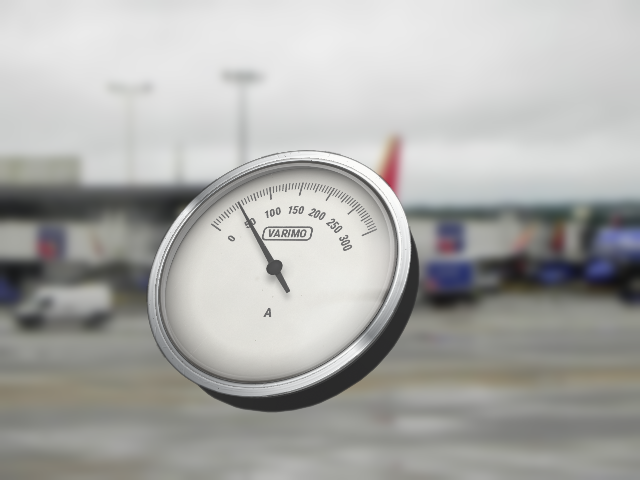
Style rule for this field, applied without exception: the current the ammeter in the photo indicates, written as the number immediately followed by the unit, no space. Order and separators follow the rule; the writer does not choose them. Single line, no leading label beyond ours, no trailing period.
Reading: 50A
